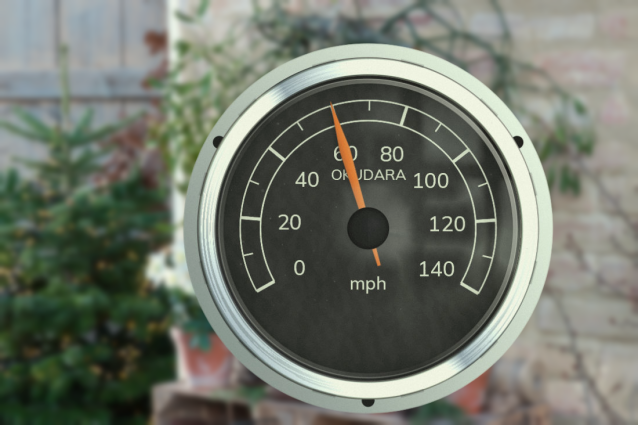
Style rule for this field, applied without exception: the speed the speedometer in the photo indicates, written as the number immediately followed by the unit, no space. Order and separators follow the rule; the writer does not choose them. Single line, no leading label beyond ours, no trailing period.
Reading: 60mph
